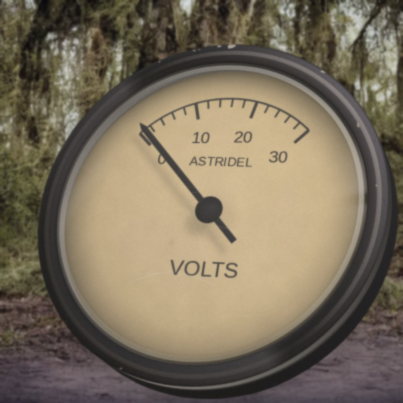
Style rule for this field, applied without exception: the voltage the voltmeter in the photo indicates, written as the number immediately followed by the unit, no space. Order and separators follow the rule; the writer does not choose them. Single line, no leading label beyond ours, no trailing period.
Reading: 1V
